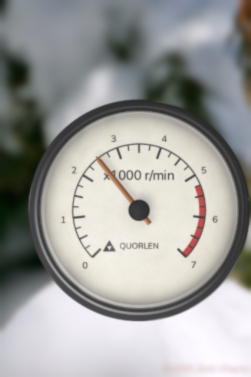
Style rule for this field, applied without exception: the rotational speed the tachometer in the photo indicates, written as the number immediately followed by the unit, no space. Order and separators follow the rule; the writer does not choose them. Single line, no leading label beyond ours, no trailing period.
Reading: 2500rpm
